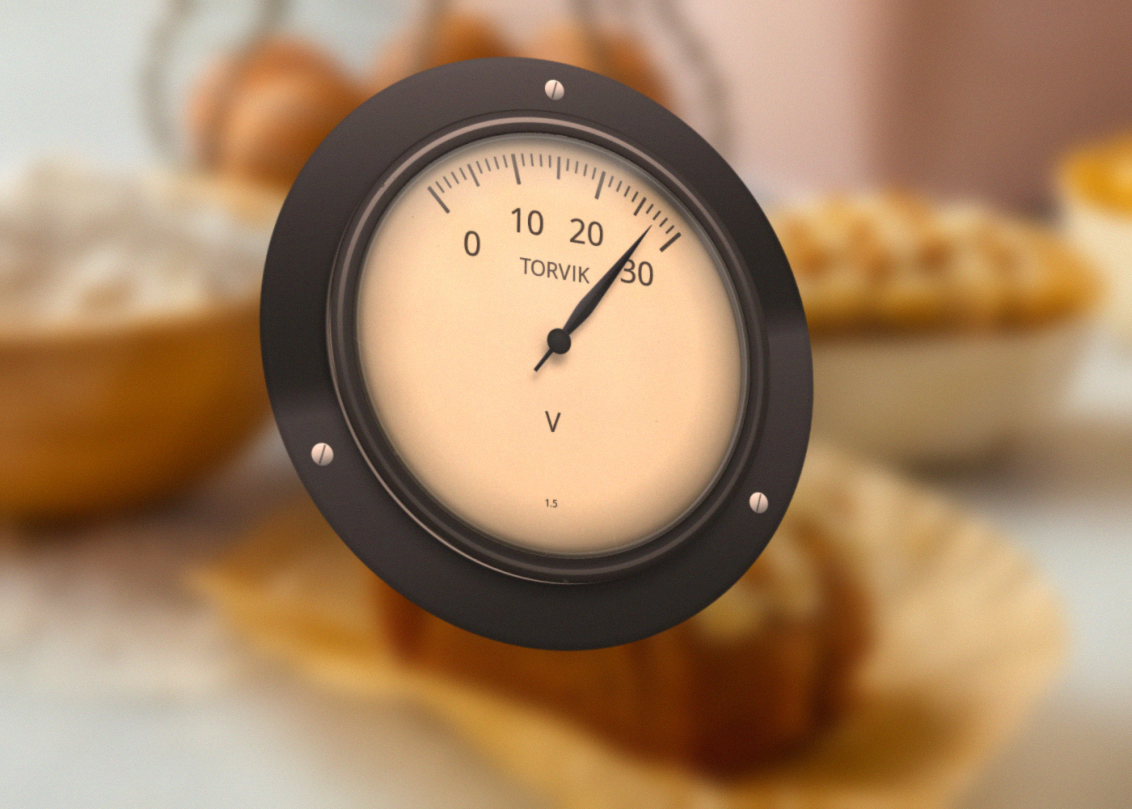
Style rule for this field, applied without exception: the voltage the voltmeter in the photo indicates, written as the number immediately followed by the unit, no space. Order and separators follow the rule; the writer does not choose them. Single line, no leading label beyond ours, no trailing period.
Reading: 27V
